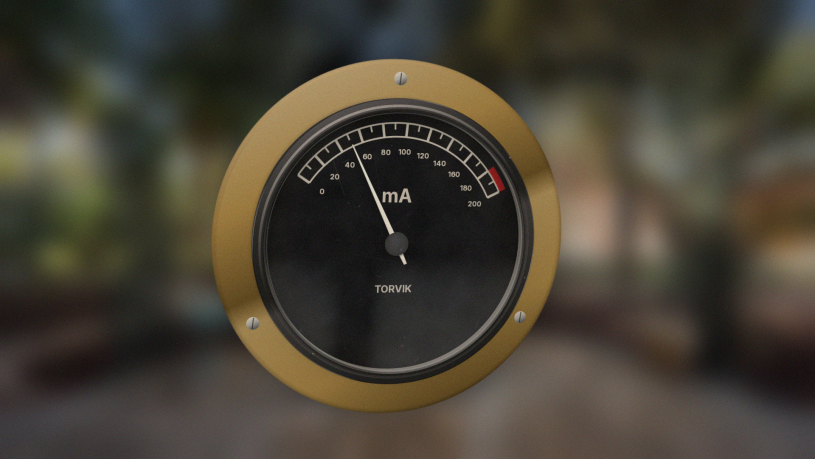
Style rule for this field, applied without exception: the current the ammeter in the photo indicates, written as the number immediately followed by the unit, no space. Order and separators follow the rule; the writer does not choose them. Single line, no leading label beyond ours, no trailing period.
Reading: 50mA
